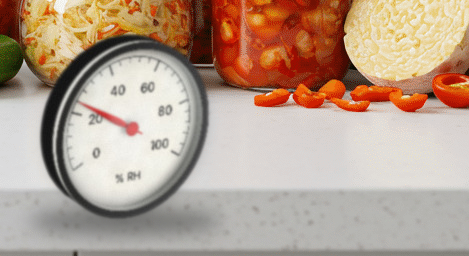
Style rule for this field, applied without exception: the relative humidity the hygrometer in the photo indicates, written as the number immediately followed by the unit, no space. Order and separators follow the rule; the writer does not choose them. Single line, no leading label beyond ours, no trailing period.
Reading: 24%
